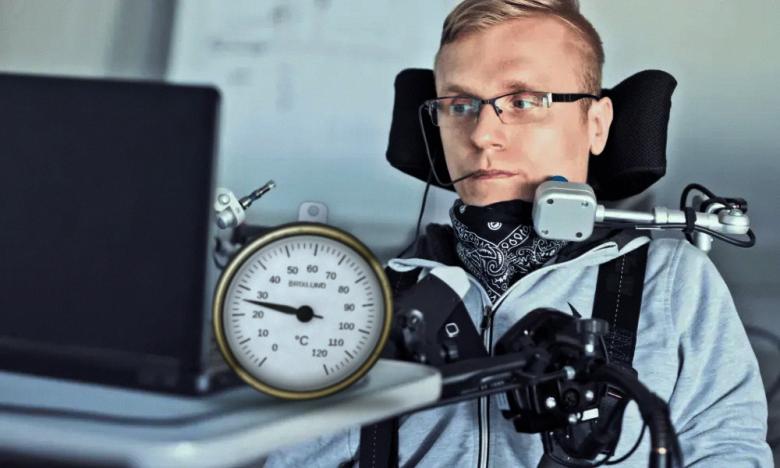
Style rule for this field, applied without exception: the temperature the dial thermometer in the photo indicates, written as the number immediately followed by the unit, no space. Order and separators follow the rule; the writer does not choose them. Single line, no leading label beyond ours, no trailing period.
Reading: 26°C
